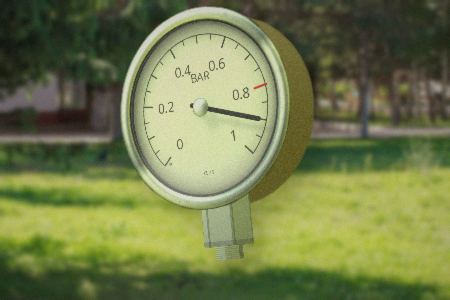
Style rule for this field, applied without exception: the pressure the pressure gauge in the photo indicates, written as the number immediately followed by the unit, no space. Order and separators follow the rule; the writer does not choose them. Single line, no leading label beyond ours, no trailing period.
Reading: 0.9bar
